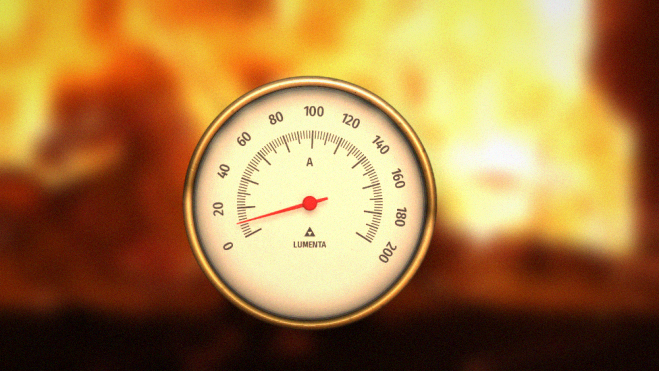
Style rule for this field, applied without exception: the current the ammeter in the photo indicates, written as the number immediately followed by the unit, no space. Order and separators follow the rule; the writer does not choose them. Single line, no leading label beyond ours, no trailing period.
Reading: 10A
